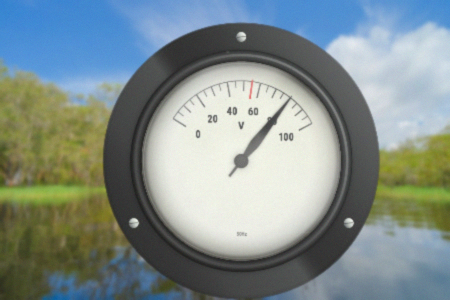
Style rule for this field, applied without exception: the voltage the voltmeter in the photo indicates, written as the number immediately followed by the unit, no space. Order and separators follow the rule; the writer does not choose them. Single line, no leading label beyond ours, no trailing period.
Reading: 80V
